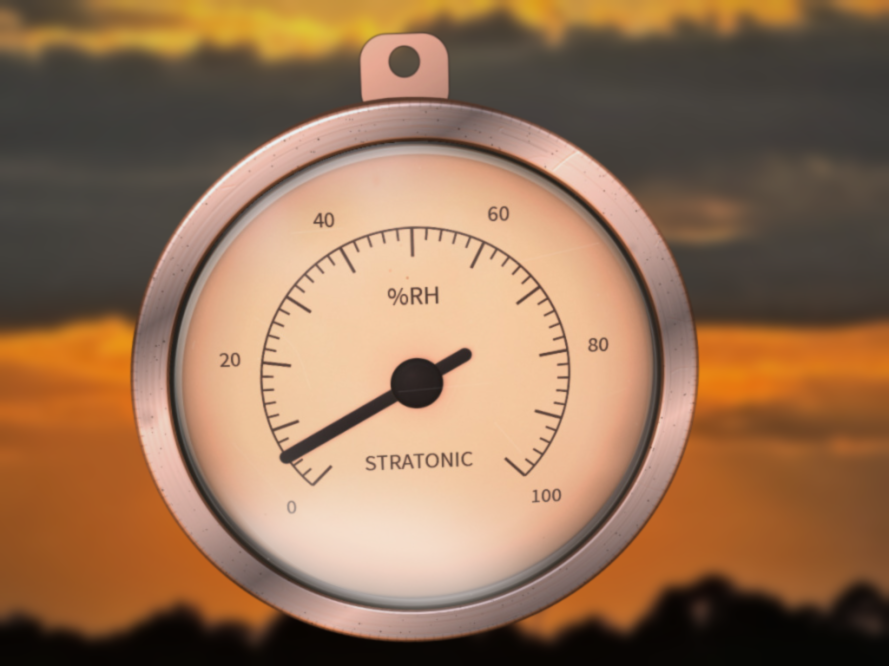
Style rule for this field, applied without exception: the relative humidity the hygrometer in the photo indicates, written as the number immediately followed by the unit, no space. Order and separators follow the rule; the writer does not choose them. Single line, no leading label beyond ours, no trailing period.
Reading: 6%
